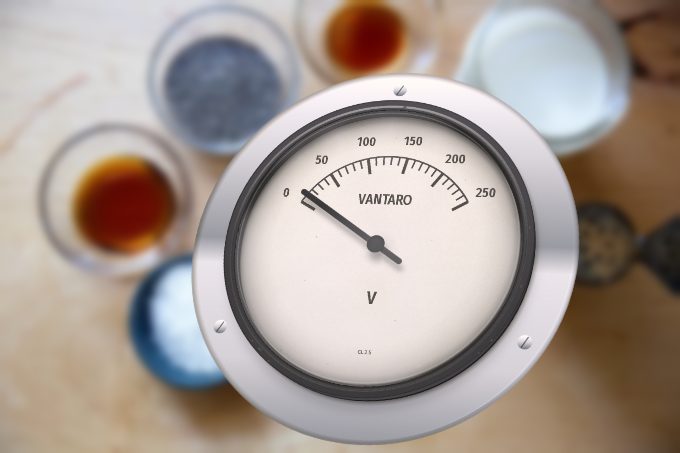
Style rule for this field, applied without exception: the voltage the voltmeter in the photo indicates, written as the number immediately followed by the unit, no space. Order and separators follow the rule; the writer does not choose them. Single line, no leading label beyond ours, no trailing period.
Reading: 10V
